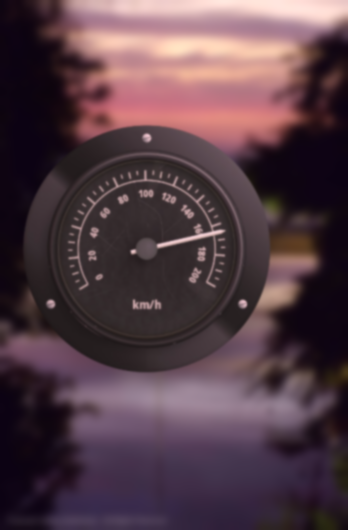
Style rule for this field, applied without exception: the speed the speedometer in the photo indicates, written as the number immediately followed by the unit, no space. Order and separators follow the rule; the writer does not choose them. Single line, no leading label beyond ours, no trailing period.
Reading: 165km/h
